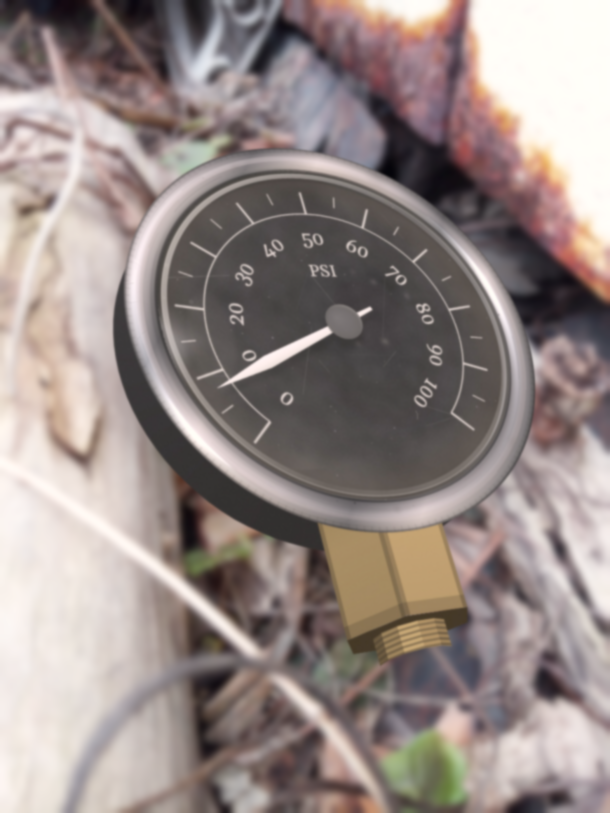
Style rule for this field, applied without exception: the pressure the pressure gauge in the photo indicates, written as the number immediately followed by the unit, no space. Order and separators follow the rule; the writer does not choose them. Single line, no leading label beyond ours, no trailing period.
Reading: 7.5psi
